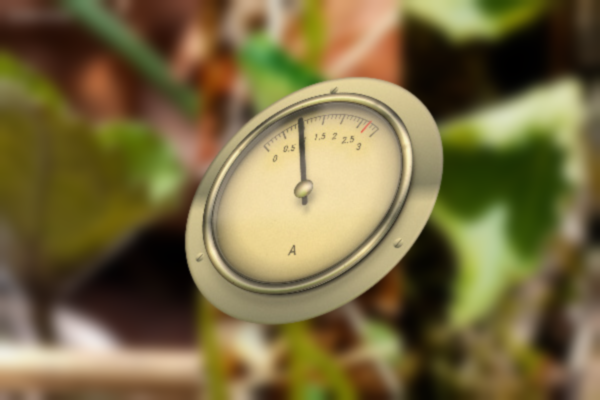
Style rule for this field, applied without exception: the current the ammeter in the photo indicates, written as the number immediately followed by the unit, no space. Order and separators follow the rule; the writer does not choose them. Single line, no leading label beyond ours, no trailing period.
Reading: 1A
